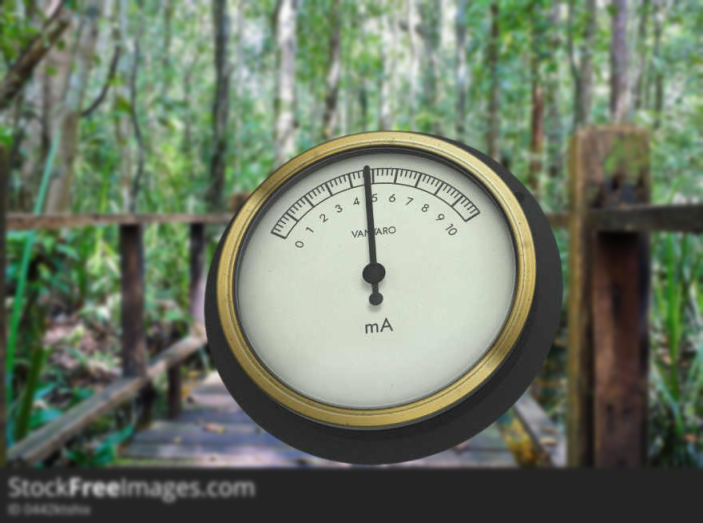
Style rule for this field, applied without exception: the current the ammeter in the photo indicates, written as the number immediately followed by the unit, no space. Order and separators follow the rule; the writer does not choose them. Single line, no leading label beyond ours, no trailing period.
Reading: 4.8mA
